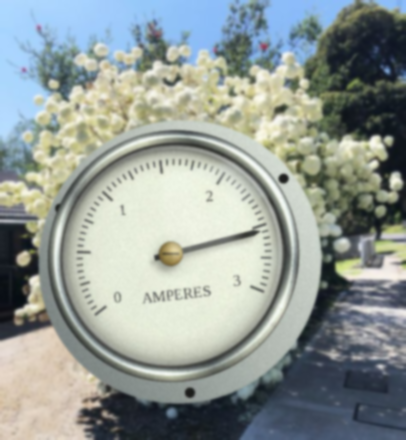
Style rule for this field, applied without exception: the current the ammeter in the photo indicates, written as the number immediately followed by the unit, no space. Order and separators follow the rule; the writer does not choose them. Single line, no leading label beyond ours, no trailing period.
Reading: 2.55A
